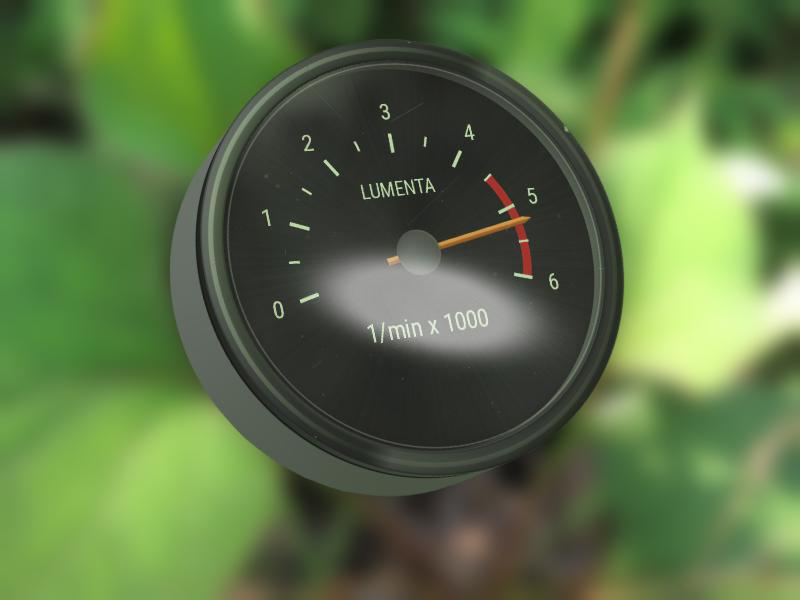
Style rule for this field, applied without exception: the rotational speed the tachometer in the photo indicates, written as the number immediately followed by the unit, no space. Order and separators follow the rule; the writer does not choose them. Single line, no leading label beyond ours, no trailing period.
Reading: 5250rpm
